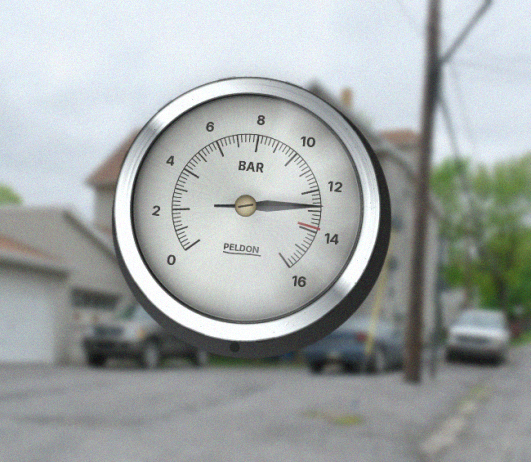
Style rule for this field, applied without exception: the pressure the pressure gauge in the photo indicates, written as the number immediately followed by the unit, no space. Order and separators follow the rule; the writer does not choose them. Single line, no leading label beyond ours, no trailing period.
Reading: 12.8bar
